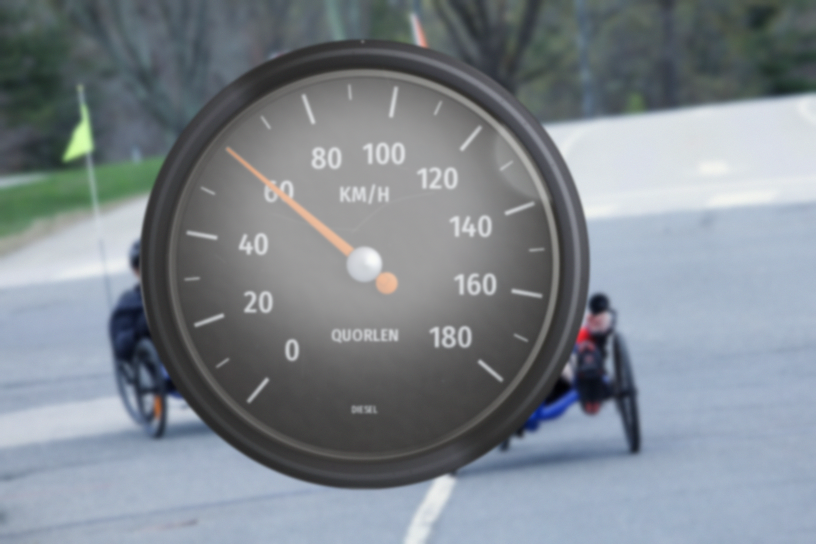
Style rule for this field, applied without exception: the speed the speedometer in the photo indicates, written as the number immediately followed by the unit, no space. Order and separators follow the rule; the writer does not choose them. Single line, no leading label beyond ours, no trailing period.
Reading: 60km/h
